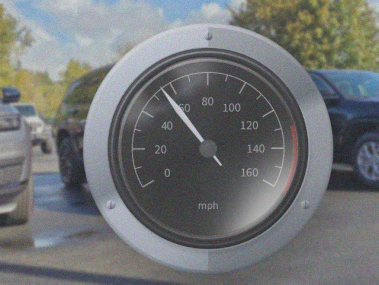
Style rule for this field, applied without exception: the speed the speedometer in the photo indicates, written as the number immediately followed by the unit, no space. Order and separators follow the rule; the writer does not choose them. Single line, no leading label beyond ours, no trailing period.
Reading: 55mph
